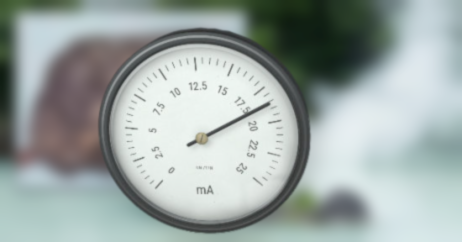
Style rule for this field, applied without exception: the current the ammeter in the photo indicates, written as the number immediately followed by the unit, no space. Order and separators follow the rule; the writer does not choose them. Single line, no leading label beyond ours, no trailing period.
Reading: 18.5mA
